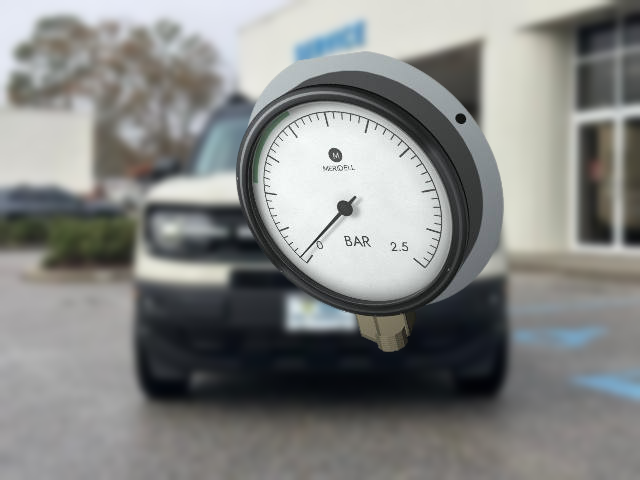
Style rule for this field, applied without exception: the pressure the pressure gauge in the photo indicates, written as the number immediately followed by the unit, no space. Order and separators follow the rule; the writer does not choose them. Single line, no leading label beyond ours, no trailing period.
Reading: 0.05bar
